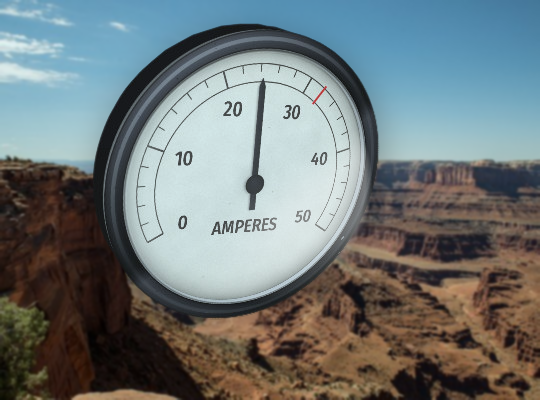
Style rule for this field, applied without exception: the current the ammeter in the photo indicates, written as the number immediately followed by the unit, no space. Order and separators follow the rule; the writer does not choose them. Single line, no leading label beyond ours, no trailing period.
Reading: 24A
